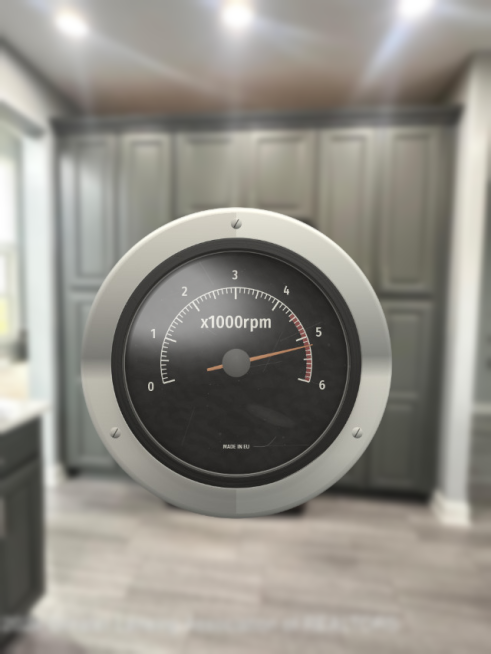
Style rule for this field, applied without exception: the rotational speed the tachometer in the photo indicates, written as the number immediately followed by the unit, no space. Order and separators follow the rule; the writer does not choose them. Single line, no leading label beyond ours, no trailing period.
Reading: 5200rpm
